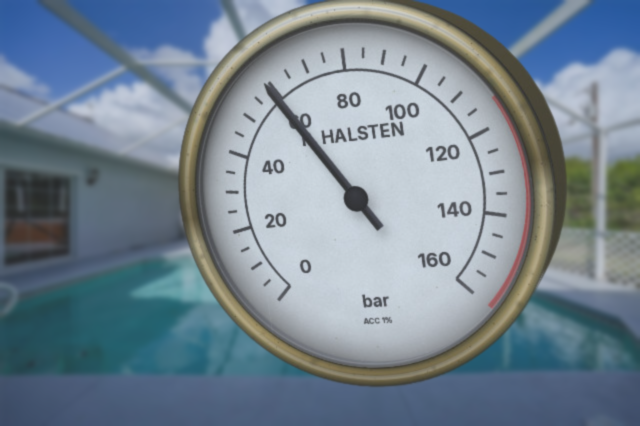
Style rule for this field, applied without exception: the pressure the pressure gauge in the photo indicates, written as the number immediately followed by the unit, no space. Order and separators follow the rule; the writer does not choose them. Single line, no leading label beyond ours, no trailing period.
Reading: 60bar
